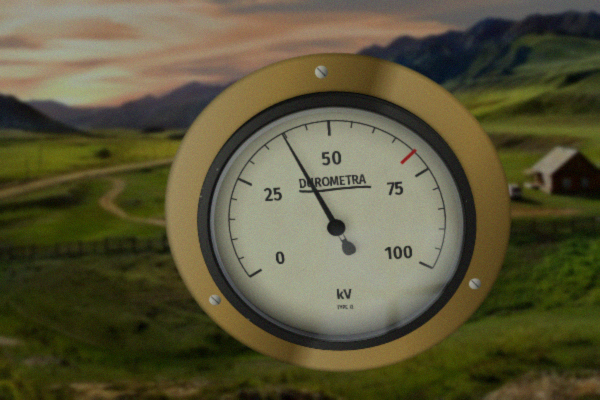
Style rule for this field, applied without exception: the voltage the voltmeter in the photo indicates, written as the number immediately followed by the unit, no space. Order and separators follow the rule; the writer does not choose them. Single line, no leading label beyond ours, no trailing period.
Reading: 40kV
